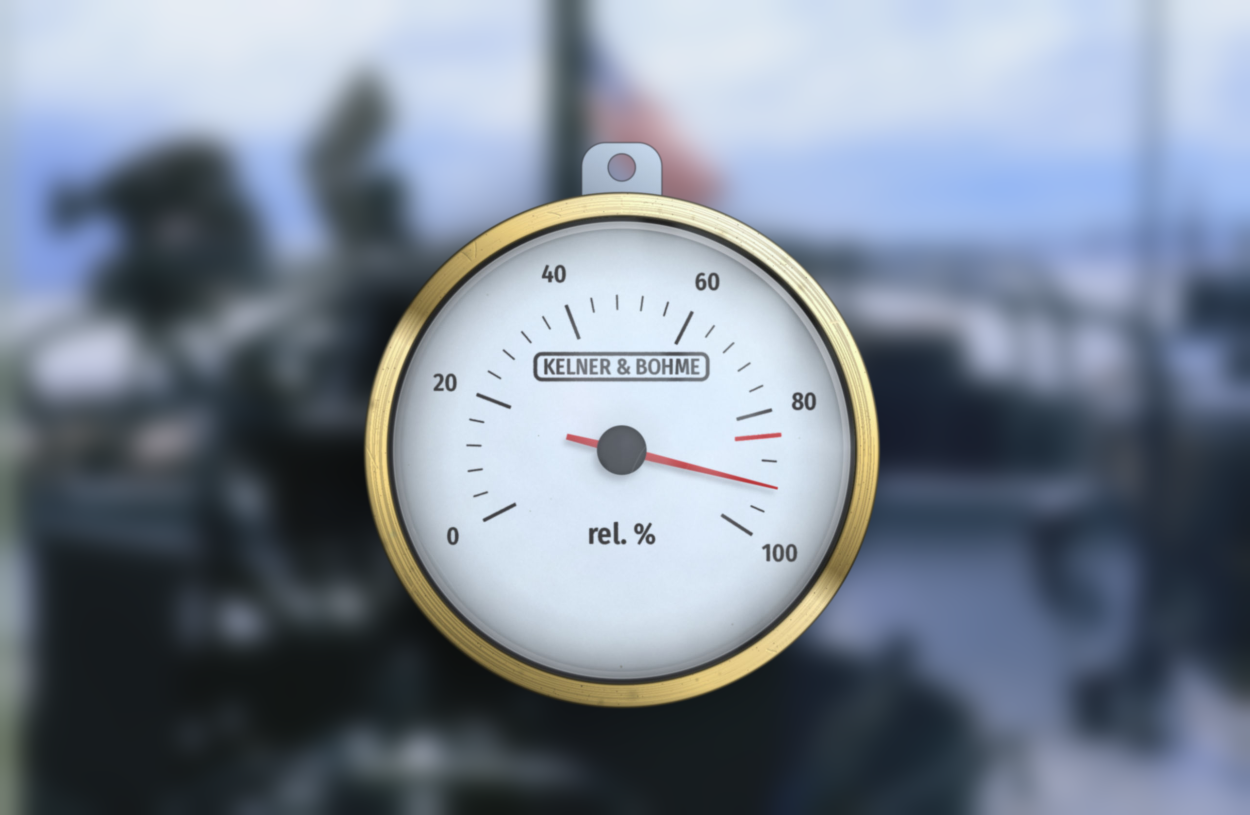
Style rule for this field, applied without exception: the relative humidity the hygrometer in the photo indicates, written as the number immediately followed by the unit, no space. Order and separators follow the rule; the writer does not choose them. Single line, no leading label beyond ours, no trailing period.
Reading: 92%
